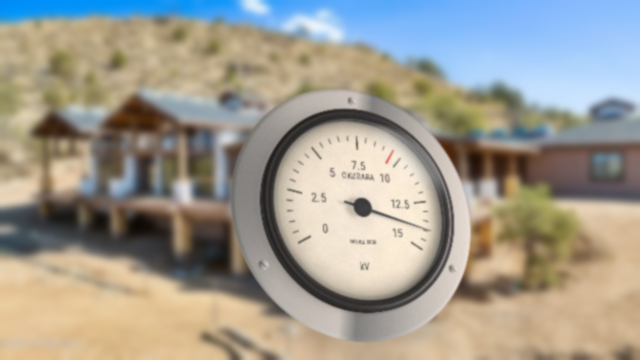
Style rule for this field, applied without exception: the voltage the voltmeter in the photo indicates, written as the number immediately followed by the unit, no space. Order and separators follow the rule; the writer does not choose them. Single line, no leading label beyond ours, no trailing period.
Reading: 14kV
